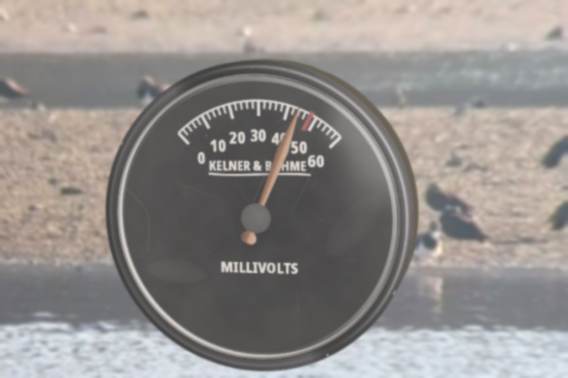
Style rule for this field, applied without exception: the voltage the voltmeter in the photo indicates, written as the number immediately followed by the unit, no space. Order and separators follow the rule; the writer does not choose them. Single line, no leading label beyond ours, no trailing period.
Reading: 44mV
